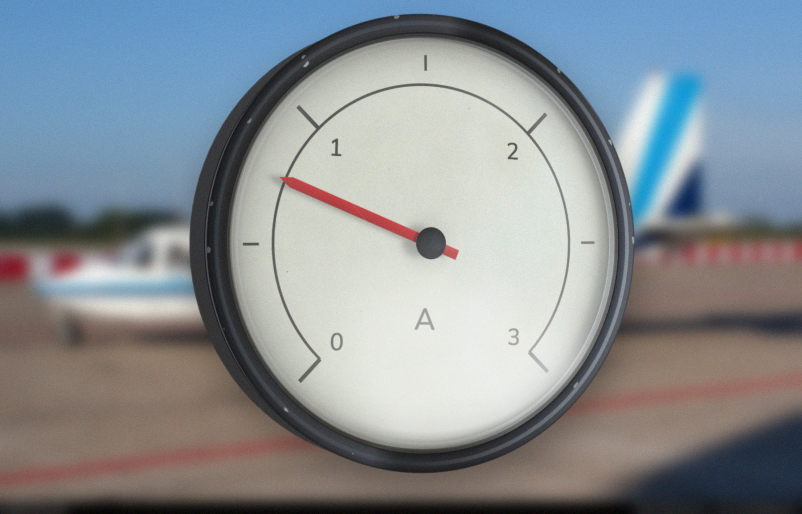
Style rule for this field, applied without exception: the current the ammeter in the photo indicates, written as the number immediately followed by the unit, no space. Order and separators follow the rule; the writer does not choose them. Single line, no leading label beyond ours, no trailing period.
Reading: 0.75A
